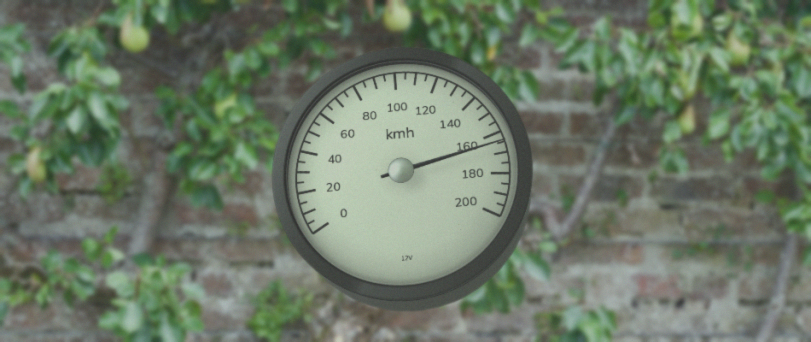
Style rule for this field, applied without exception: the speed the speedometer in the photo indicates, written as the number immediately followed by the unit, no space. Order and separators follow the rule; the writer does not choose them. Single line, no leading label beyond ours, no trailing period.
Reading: 165km/h
